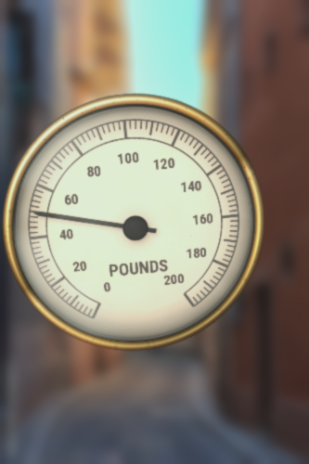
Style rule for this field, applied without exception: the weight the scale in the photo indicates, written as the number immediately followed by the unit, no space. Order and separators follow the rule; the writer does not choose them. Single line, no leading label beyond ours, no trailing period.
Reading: 50lb
